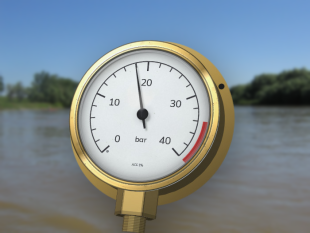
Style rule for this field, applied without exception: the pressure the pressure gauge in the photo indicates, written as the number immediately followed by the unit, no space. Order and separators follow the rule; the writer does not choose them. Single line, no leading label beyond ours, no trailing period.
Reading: 18bar
